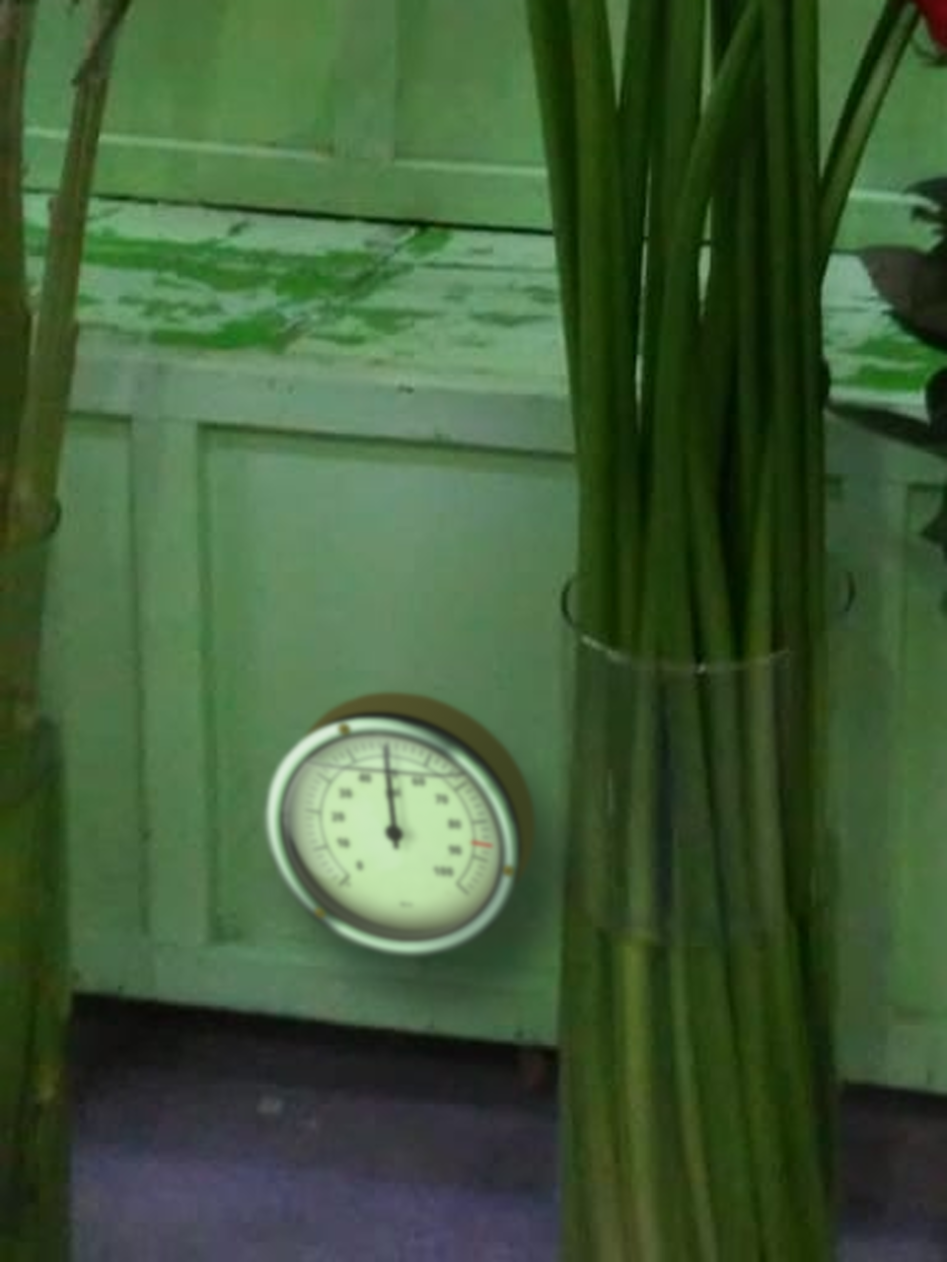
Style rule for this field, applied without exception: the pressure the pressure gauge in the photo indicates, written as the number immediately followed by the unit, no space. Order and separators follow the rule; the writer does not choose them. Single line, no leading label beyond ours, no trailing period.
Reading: 50psi
